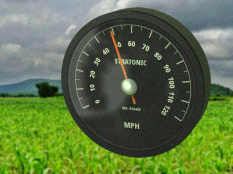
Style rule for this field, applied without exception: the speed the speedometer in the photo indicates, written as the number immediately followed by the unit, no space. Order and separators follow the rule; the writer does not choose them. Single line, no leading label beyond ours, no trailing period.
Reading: 50mph
